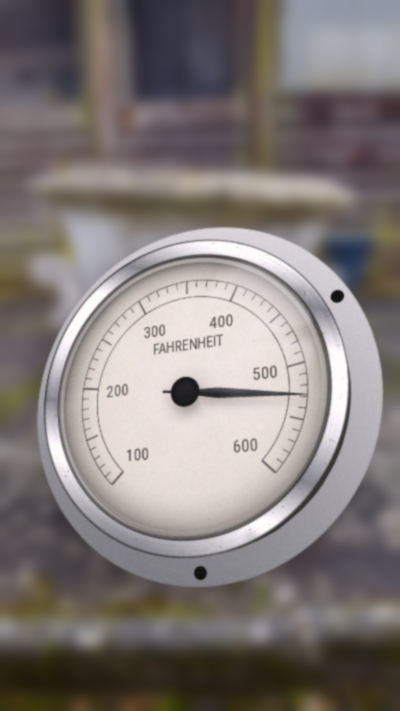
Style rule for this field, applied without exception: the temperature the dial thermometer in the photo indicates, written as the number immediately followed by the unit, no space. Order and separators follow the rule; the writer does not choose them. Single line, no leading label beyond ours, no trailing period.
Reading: 530°F
